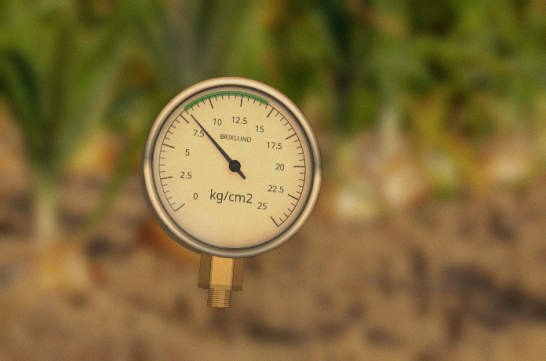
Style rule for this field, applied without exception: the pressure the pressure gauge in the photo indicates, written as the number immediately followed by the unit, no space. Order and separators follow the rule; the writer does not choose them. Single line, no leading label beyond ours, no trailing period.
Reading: 8kg/cm²
